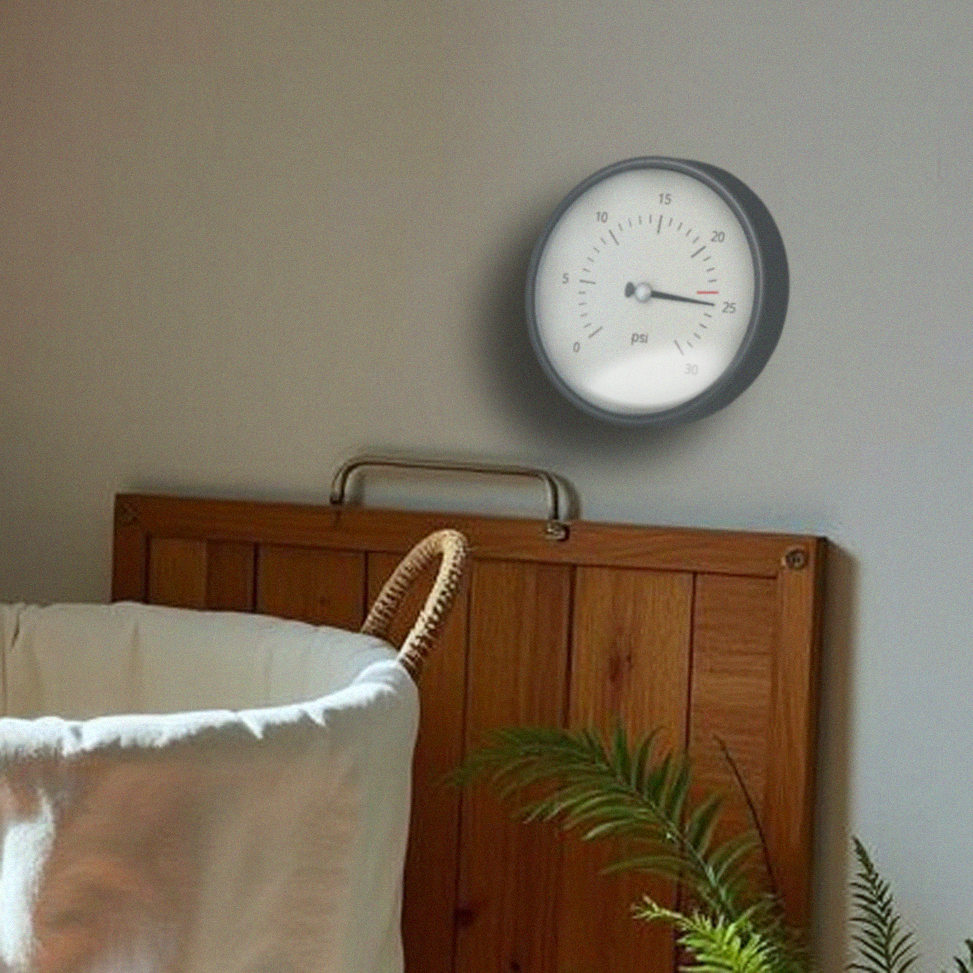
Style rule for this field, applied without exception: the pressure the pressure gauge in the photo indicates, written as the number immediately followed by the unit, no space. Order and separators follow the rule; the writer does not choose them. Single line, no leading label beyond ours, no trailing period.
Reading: 25psi
